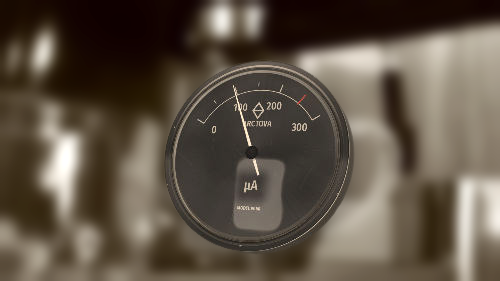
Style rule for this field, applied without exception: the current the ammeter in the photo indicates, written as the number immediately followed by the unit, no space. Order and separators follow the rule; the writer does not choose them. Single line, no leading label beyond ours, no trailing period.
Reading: 100µA
